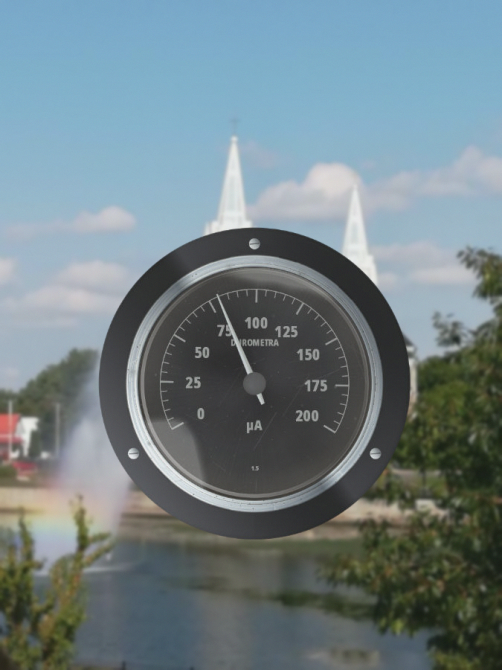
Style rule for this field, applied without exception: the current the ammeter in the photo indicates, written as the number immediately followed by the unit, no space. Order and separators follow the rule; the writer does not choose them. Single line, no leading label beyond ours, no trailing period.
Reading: 80µA
